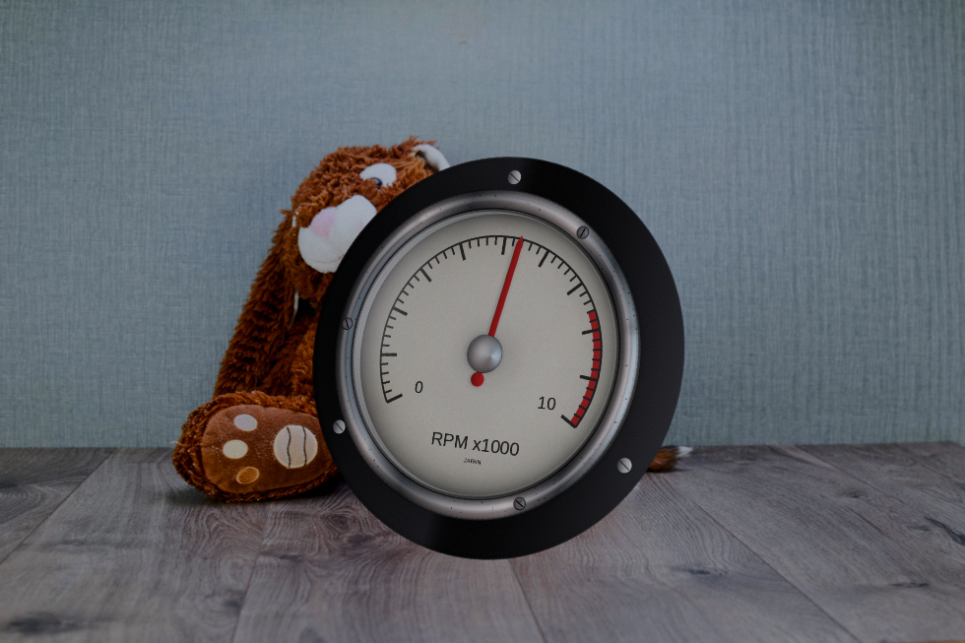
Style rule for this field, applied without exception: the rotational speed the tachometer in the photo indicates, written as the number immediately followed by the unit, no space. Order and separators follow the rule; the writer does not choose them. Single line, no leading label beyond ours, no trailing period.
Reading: 5400rpm
